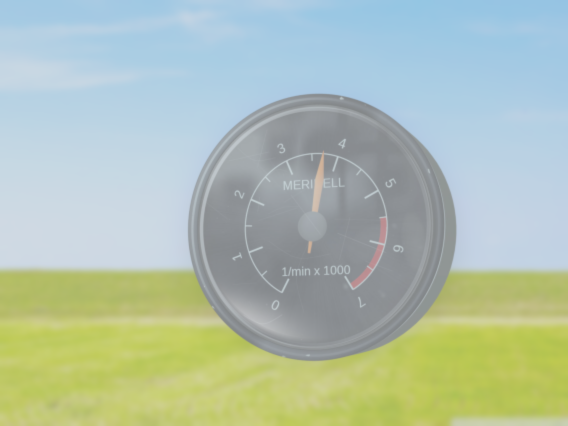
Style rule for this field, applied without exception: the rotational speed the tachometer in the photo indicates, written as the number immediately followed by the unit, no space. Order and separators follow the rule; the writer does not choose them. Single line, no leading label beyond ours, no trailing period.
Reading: 3750rpm
